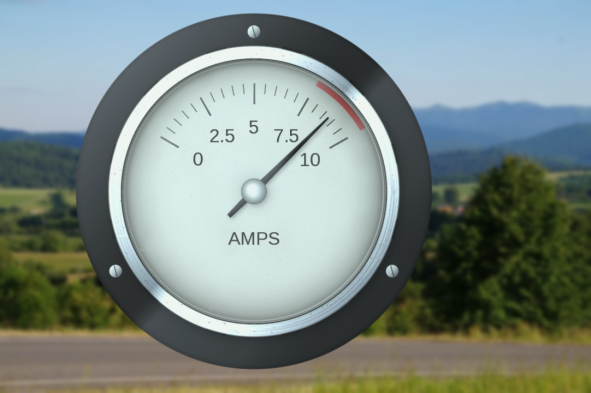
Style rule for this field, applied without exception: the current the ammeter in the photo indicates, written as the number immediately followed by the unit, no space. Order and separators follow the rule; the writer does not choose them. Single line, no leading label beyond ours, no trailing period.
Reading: 8.75A
